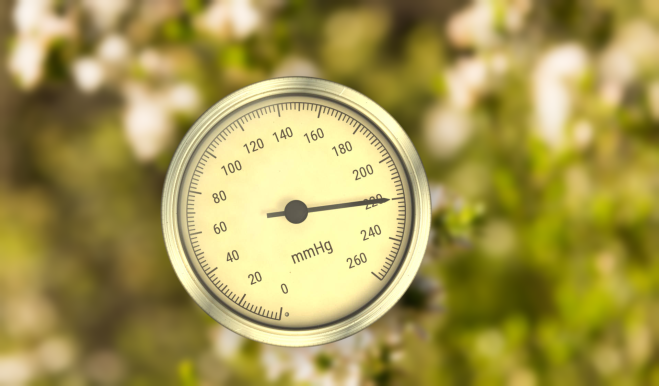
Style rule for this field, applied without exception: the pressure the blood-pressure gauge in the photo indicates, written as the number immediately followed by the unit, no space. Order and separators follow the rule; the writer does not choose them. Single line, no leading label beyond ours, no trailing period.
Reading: 220mmHg
